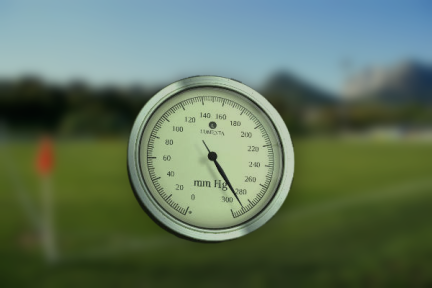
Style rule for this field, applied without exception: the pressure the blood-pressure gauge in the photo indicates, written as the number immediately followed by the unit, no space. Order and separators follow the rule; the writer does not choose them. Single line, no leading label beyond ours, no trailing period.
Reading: 290mmHg
